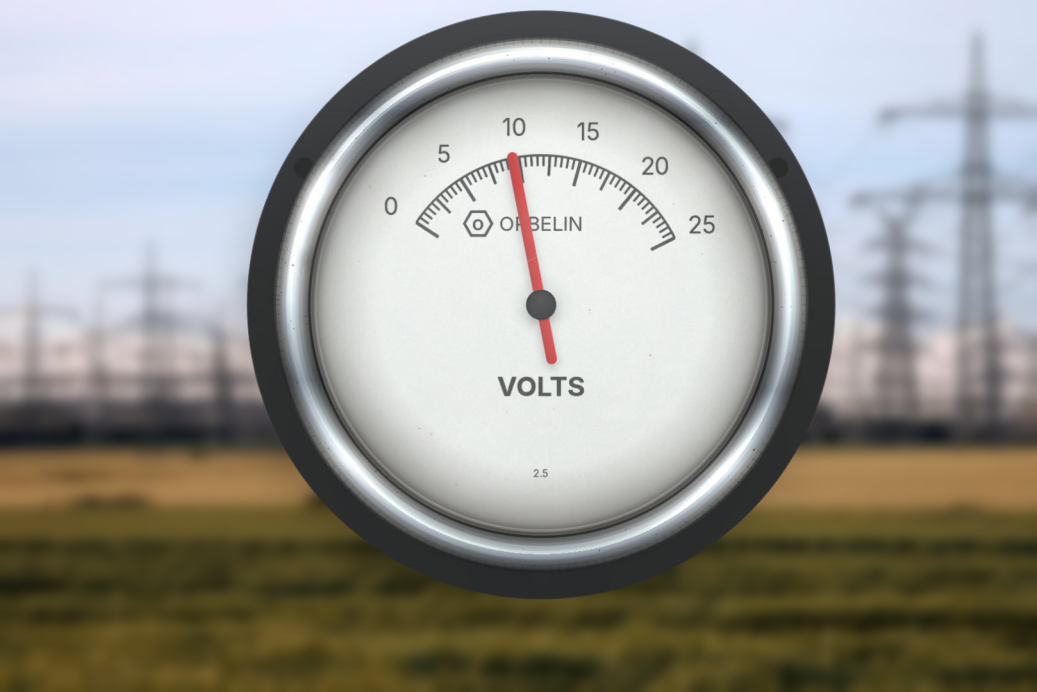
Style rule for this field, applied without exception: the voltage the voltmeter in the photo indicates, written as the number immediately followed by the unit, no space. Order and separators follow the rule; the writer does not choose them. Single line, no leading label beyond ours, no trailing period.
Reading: 9.5V
